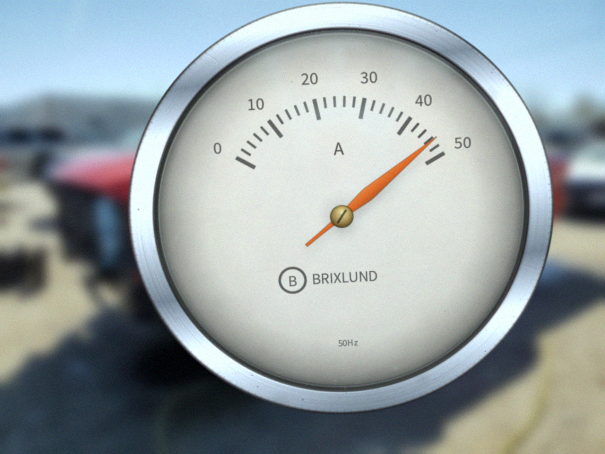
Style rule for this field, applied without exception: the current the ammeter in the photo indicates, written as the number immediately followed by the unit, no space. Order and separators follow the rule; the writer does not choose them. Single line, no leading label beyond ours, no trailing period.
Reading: 46A
